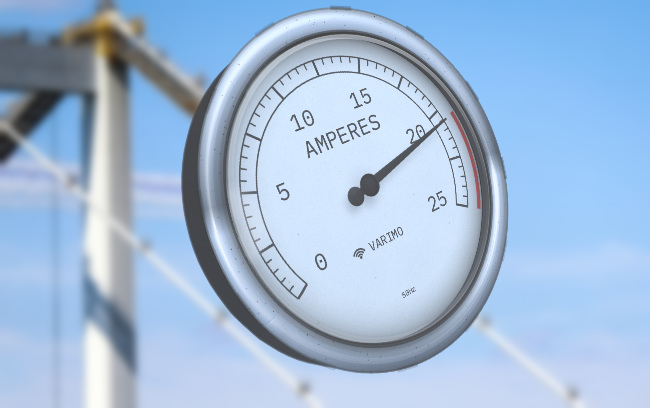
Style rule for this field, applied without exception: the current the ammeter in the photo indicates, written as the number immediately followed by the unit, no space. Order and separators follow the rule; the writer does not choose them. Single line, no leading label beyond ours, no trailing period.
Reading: 20.5A
